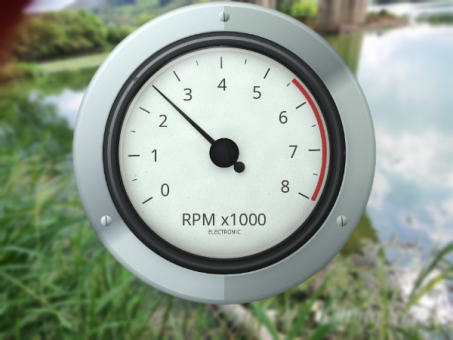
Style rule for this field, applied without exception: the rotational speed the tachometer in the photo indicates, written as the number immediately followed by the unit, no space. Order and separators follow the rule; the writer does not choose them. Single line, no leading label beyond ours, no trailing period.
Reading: 2500rpm
